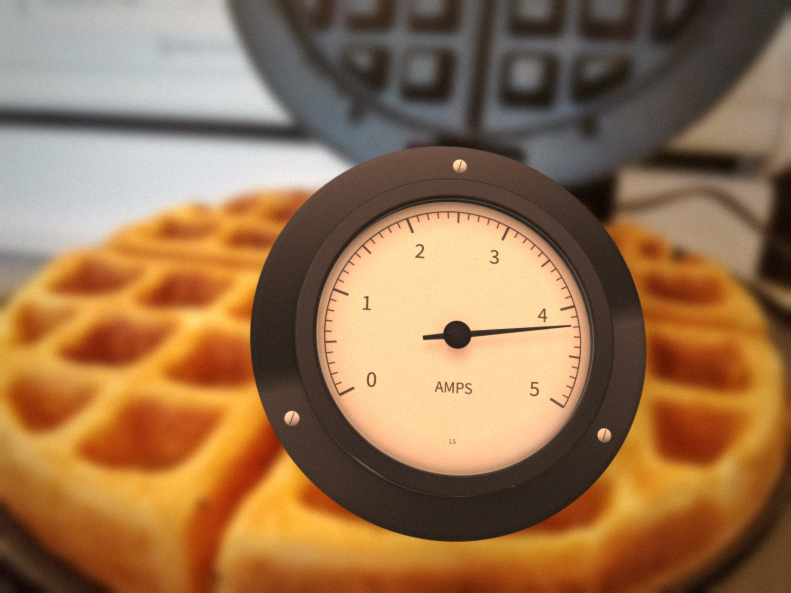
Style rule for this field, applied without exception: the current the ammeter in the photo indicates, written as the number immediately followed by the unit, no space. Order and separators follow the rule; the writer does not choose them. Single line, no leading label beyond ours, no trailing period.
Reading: 4.2A
